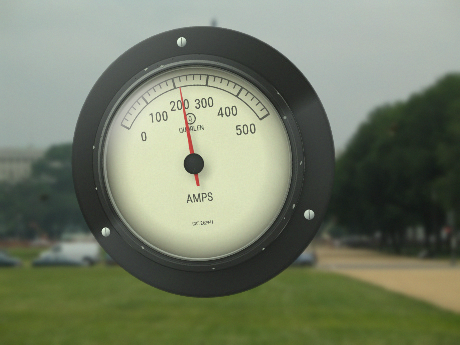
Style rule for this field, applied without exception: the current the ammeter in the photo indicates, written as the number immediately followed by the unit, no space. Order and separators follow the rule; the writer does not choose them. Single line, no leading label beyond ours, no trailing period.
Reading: 220A
